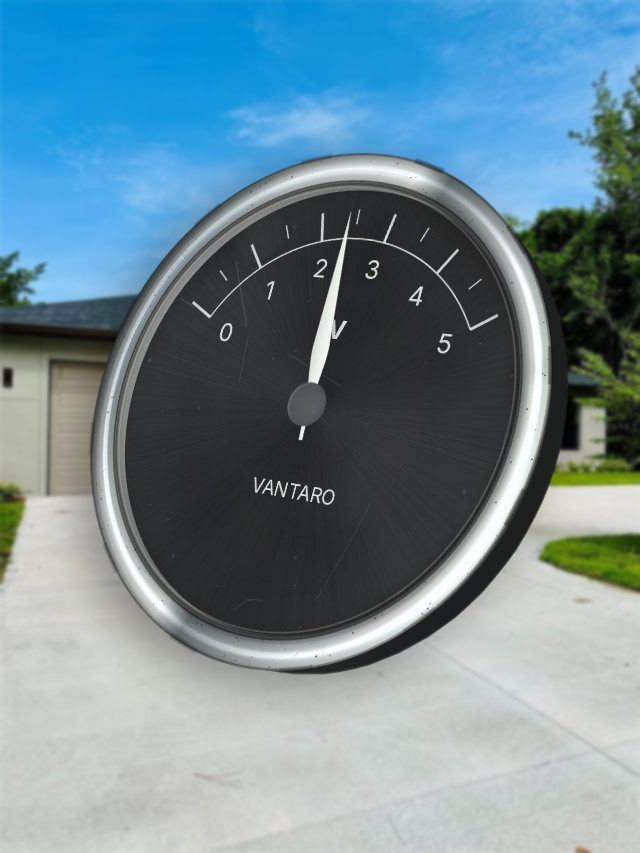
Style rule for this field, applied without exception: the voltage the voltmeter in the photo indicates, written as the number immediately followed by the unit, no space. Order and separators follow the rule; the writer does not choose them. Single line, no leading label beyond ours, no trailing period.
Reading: 2.5V
